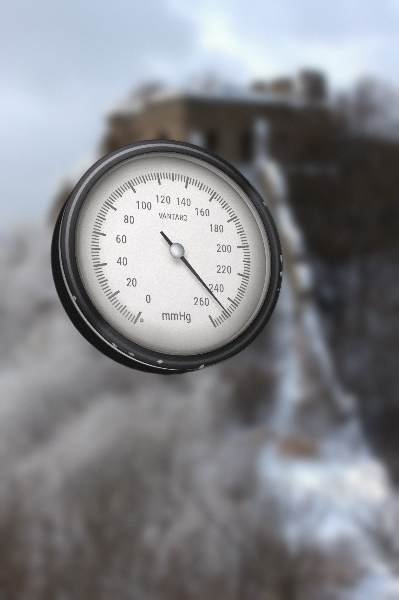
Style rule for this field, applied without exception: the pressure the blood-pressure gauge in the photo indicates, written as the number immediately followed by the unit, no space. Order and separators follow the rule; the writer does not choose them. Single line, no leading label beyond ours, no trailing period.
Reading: 250mmHg
